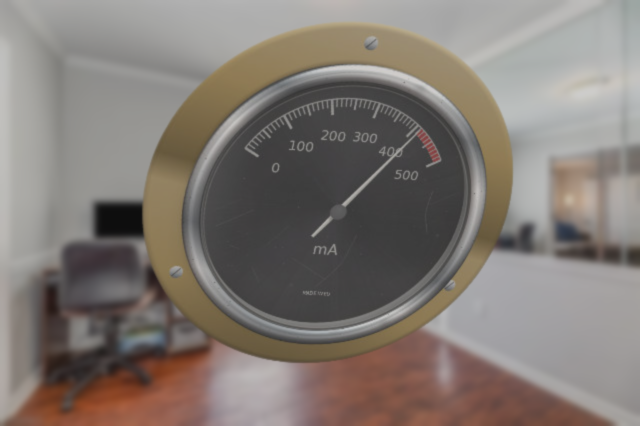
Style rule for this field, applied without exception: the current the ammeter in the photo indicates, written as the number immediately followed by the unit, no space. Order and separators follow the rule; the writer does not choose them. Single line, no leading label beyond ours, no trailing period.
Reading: 400mA
